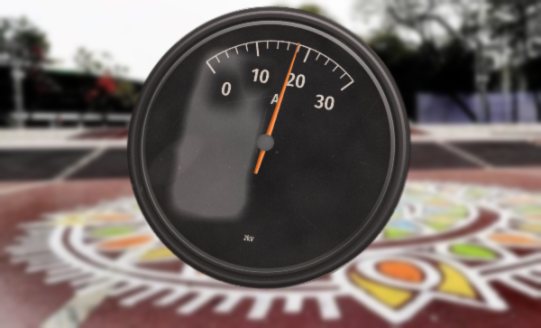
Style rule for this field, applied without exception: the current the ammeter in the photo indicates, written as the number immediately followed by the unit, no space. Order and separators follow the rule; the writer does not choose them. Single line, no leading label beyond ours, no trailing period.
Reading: 18A
